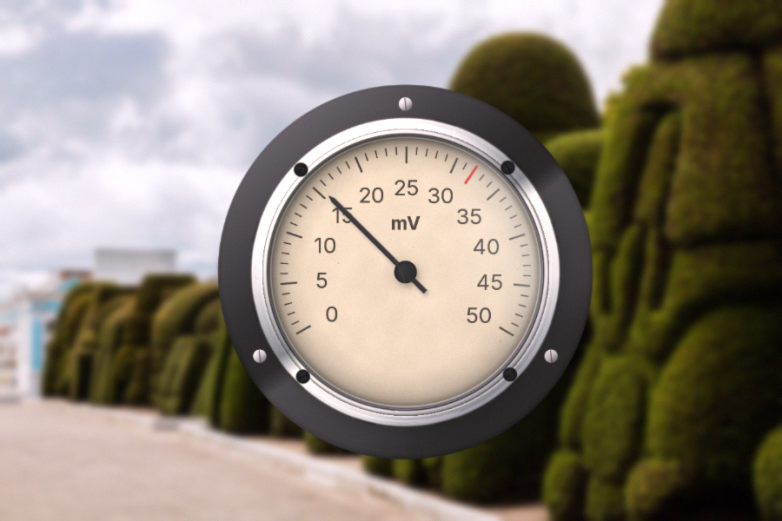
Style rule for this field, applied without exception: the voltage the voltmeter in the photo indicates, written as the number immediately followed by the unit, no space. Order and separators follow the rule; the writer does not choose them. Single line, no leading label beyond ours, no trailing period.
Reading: 15.5mV
